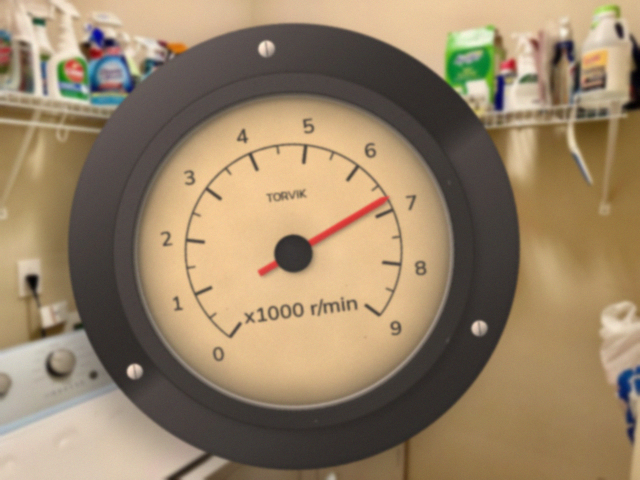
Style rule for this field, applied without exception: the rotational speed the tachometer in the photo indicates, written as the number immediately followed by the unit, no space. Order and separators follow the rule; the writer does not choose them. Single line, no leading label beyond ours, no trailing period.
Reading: 6750rpm
